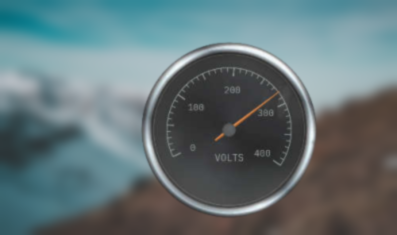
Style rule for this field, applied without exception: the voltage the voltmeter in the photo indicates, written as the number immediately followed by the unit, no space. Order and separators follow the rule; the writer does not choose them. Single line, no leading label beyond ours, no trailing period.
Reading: 280V
